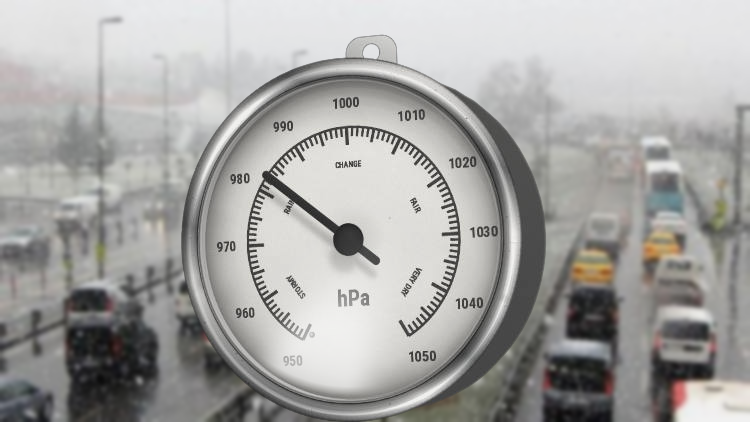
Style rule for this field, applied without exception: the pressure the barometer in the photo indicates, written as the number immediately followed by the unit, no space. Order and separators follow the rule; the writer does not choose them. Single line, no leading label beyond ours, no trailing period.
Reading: 983hPa
